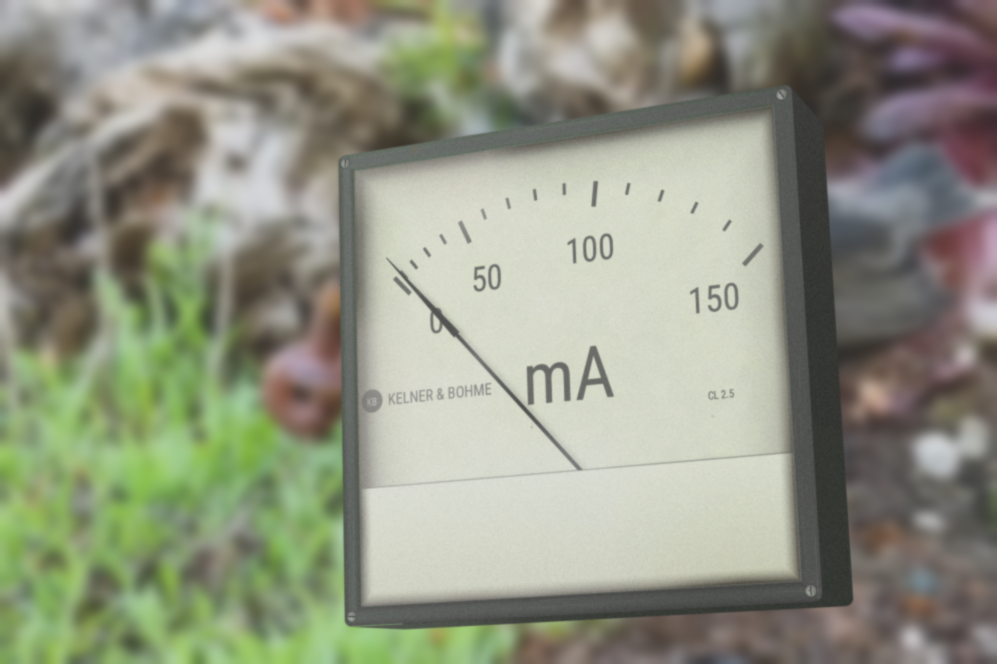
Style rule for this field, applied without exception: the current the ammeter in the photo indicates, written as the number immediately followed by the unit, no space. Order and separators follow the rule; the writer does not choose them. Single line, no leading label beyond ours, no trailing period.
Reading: 10mA
